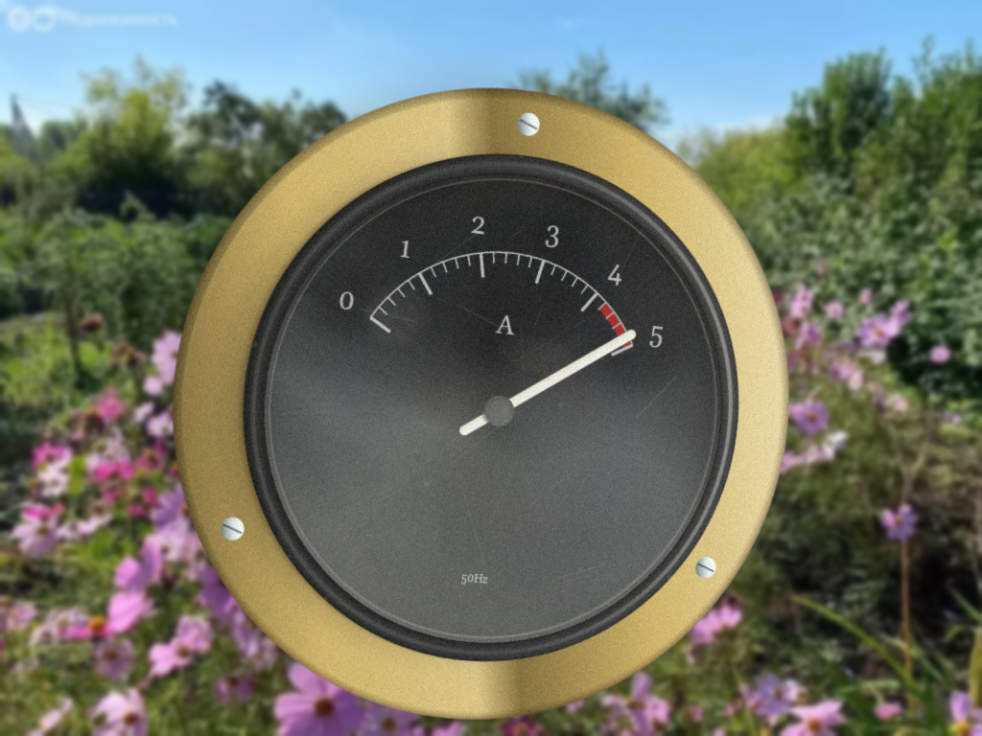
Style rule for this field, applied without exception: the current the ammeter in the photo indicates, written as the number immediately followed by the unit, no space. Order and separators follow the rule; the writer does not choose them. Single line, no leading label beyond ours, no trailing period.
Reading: 4.8A
